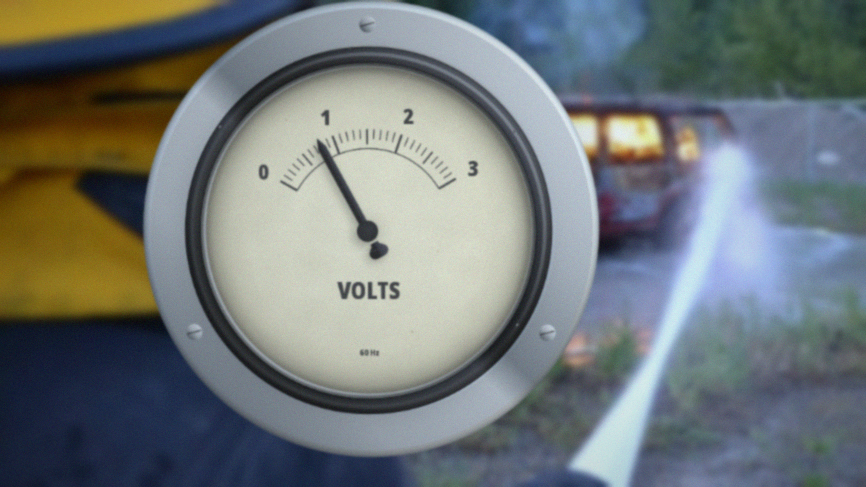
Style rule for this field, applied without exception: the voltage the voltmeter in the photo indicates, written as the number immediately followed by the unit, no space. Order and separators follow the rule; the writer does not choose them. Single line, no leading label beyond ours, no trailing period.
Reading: 0.8V
